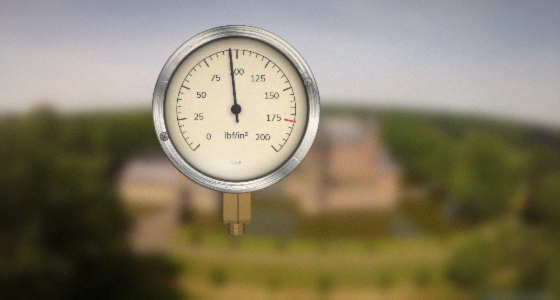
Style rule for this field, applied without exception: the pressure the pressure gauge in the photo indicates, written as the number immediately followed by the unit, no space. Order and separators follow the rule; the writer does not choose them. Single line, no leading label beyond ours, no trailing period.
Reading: 95psi
